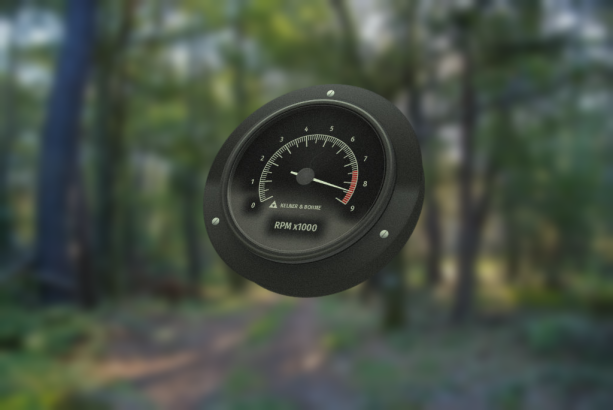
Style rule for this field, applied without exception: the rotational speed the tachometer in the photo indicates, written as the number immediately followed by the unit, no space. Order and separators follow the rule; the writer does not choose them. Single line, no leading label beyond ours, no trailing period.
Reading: 8500rpm
